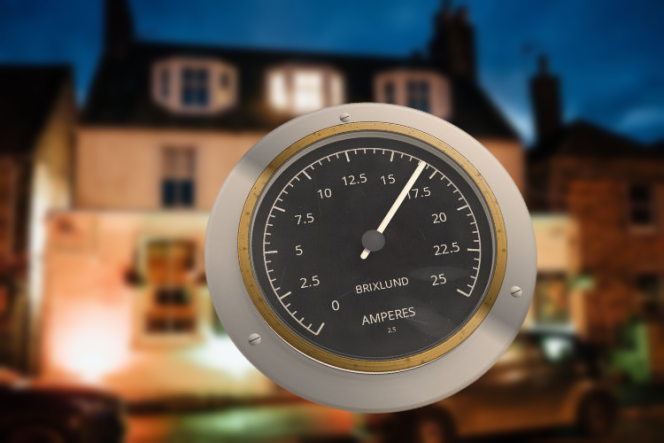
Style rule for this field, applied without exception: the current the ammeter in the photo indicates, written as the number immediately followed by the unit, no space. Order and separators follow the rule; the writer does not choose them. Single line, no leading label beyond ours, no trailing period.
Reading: 16.75A
